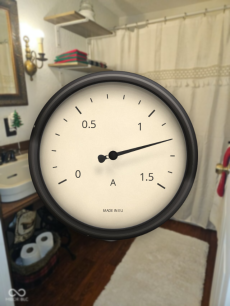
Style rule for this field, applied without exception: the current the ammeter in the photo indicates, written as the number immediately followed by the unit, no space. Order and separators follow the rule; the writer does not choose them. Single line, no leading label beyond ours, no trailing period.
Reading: 1.2A
